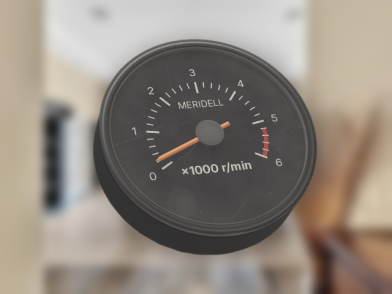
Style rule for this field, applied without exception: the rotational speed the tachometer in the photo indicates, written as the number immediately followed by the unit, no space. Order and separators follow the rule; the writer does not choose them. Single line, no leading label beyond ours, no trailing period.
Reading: 200rpm
